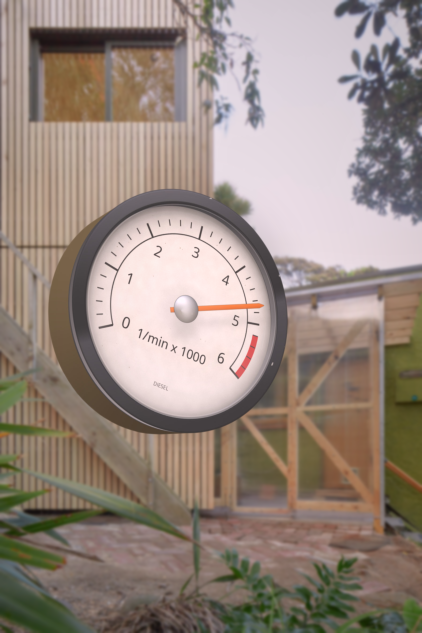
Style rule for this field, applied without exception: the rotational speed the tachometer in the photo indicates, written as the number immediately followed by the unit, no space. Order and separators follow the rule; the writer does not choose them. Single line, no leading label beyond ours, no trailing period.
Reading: 4700rpm
